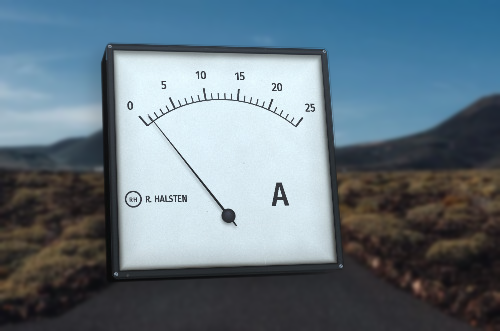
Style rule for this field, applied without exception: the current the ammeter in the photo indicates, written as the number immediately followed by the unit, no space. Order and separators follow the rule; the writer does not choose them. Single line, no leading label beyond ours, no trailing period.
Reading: 1A
